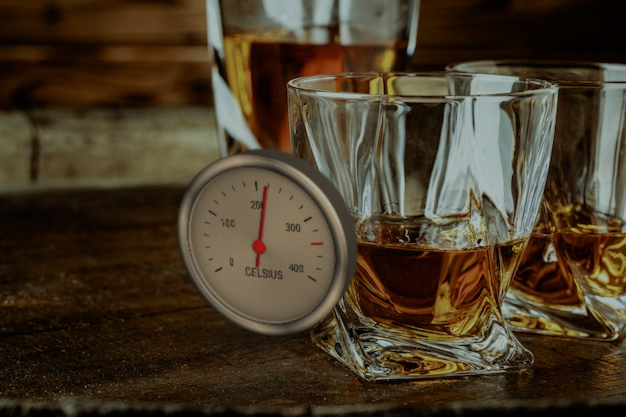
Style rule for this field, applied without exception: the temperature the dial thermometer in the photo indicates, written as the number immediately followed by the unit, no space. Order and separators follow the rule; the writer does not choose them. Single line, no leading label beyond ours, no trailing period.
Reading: 220°C
